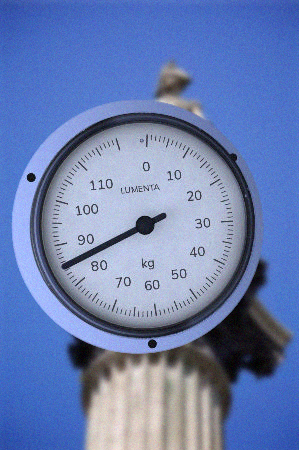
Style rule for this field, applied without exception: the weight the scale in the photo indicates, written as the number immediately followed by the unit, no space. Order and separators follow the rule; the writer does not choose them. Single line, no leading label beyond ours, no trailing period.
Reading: 85kg
